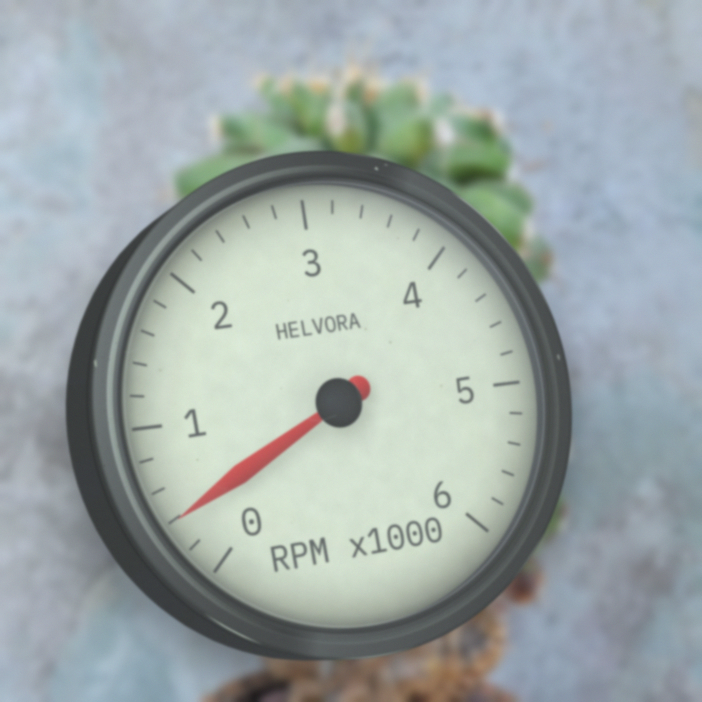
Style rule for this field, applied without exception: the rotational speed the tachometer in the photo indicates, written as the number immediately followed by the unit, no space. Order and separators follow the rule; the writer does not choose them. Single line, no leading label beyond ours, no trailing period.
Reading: 400rpm
